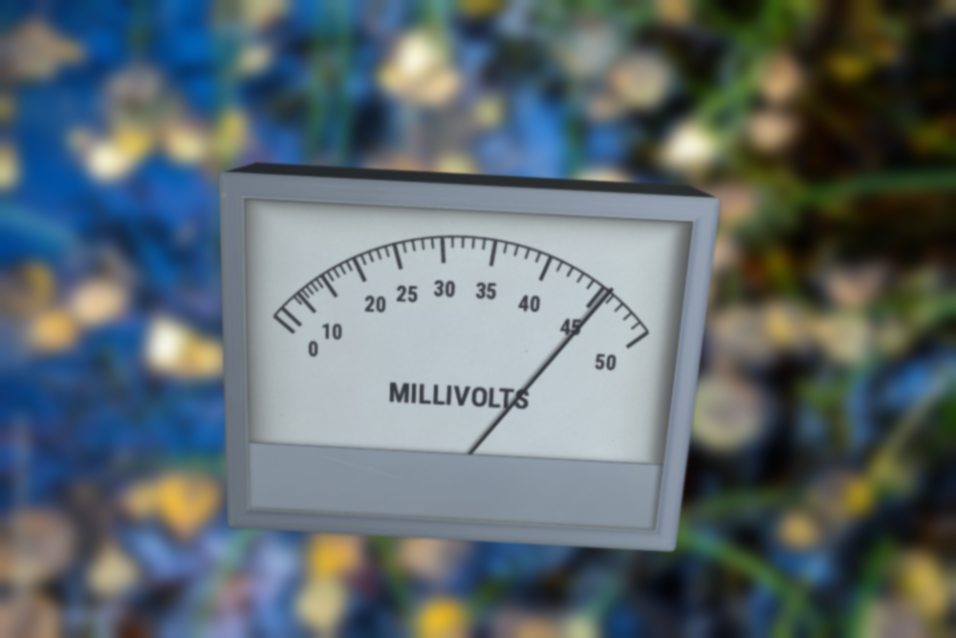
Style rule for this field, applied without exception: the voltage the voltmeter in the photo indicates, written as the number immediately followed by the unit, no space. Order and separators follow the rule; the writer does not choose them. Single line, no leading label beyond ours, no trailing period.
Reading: 45.5mV
